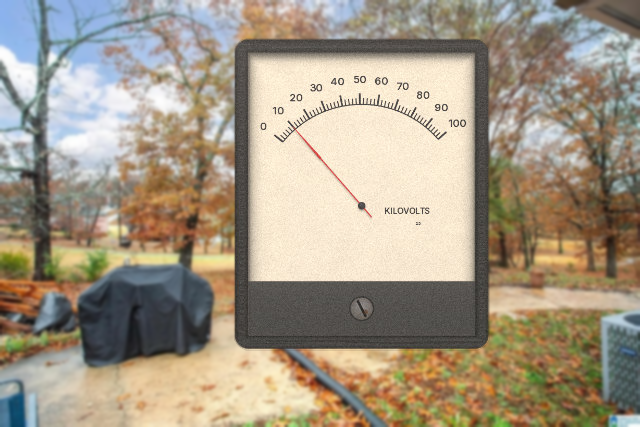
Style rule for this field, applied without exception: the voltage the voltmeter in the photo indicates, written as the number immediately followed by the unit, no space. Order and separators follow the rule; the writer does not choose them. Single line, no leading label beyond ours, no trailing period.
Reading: 10kV
